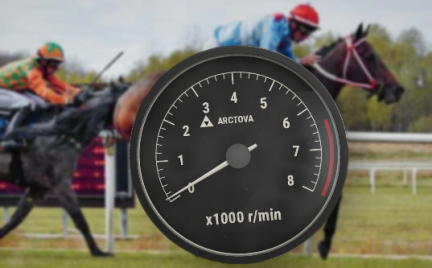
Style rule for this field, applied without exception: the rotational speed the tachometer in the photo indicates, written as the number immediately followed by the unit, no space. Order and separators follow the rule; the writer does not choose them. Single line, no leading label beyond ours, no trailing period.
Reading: 100rpm
